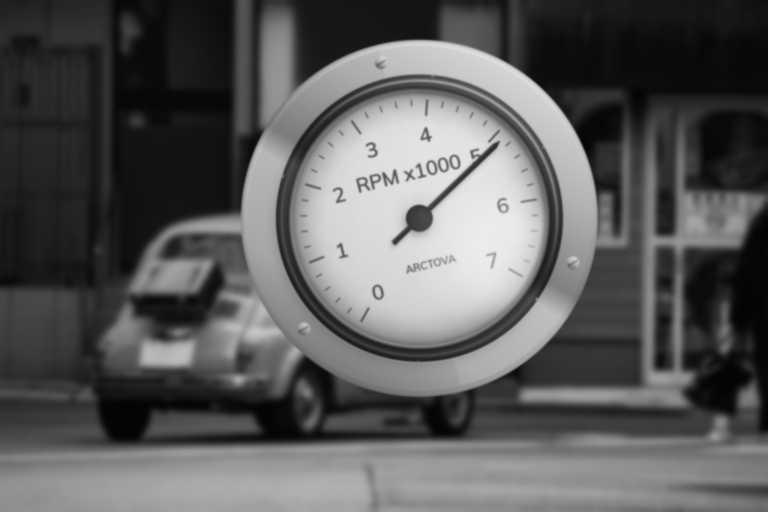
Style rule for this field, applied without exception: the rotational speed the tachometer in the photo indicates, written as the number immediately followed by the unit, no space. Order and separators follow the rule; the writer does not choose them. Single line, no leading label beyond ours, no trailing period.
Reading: 5100rpm
